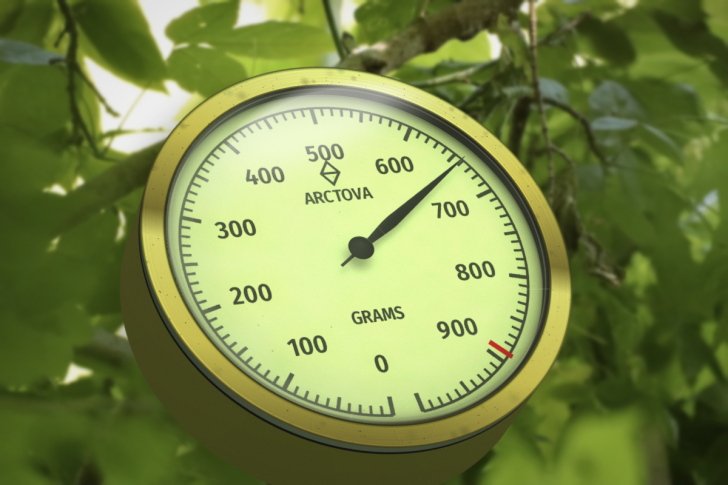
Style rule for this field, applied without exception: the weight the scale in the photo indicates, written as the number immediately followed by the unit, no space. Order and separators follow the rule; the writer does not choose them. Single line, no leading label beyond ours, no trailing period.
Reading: 660g
